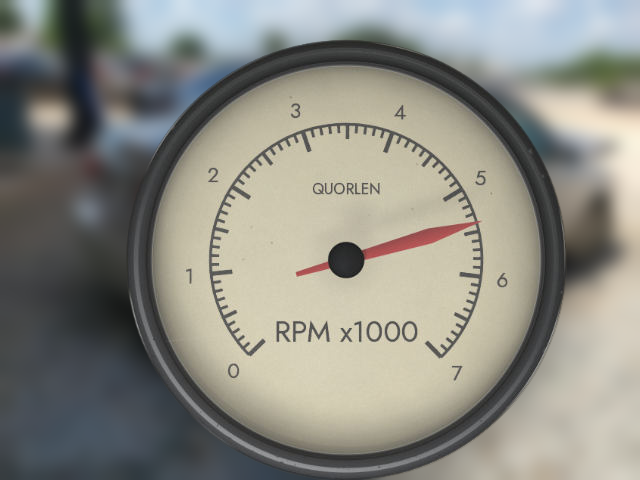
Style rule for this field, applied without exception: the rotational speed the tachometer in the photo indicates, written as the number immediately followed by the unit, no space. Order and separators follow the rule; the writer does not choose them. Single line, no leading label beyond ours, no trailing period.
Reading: 5400rpm
